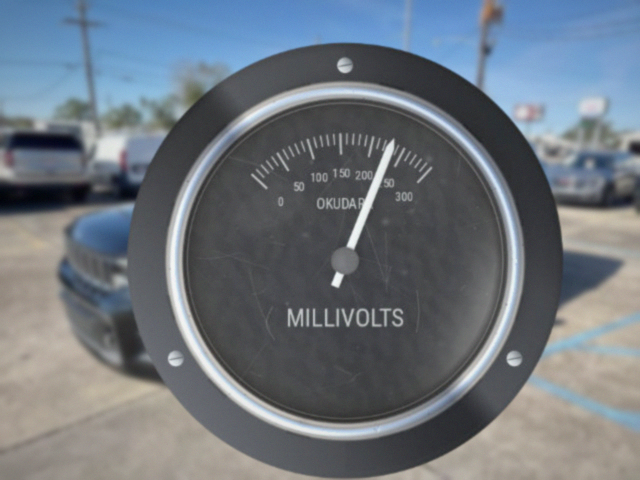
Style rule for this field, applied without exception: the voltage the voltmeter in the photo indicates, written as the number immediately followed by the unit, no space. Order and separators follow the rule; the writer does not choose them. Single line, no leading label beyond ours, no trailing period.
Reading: 230mV
